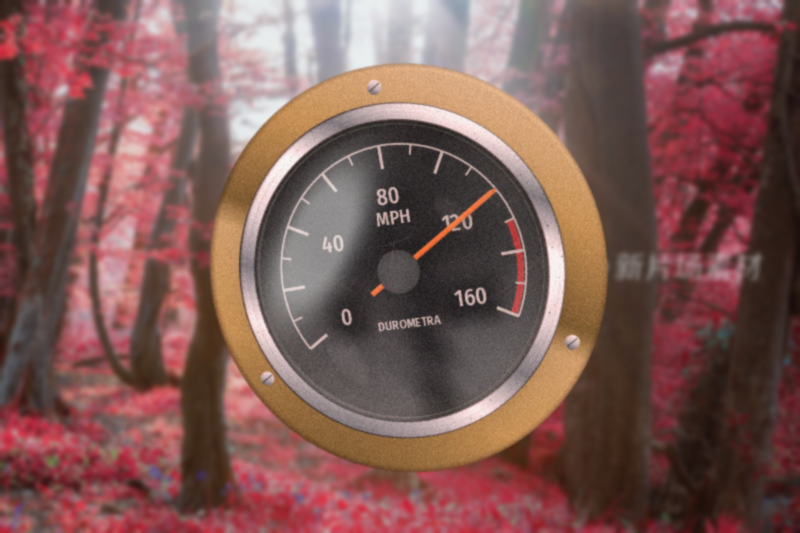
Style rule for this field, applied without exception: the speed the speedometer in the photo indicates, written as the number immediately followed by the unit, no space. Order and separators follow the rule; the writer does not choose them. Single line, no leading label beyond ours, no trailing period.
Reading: 120mph
